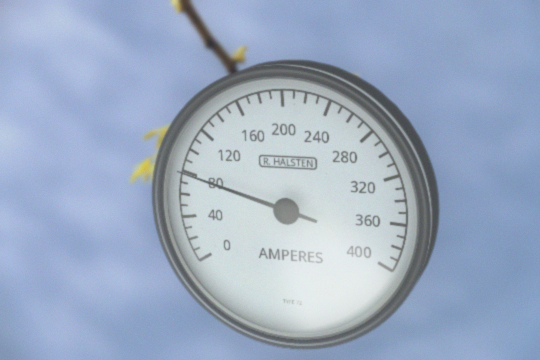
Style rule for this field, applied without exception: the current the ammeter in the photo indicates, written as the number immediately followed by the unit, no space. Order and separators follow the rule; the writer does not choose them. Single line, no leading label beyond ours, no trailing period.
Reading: 80A
